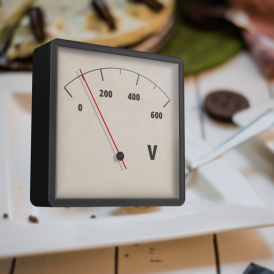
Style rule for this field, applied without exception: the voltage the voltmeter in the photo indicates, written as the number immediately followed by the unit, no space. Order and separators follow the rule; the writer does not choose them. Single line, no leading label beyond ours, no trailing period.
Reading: 100V
